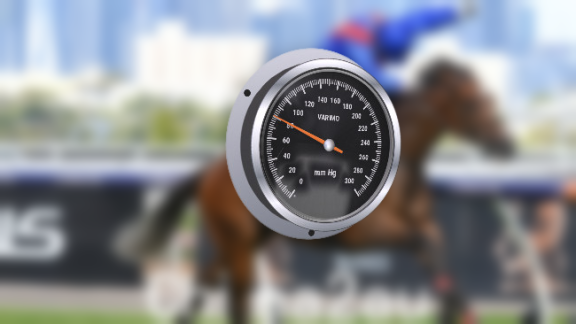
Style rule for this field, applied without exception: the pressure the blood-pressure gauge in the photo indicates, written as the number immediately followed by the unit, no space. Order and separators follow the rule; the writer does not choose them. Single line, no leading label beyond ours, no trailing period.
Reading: 80mmHg
